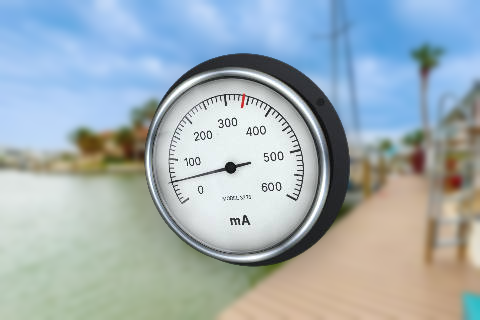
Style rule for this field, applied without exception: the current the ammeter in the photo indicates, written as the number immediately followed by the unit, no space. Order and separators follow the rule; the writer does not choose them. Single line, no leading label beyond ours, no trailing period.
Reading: 50mA
